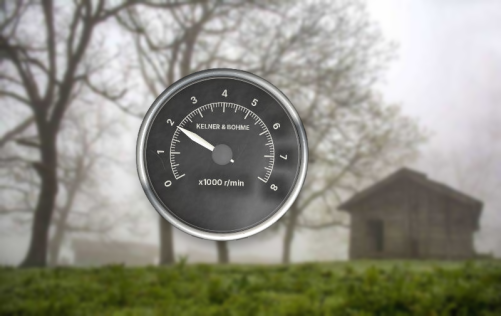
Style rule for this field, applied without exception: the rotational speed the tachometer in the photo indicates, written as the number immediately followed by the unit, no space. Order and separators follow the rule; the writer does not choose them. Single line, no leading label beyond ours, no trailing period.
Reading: 2000rpm
